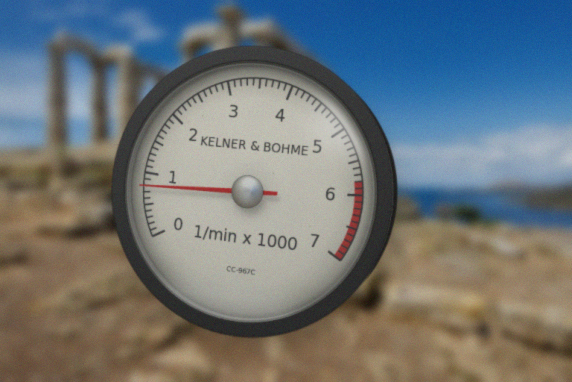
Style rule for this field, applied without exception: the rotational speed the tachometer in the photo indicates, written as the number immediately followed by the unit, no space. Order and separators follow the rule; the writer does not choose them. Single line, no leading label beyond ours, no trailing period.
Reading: 800rpm
